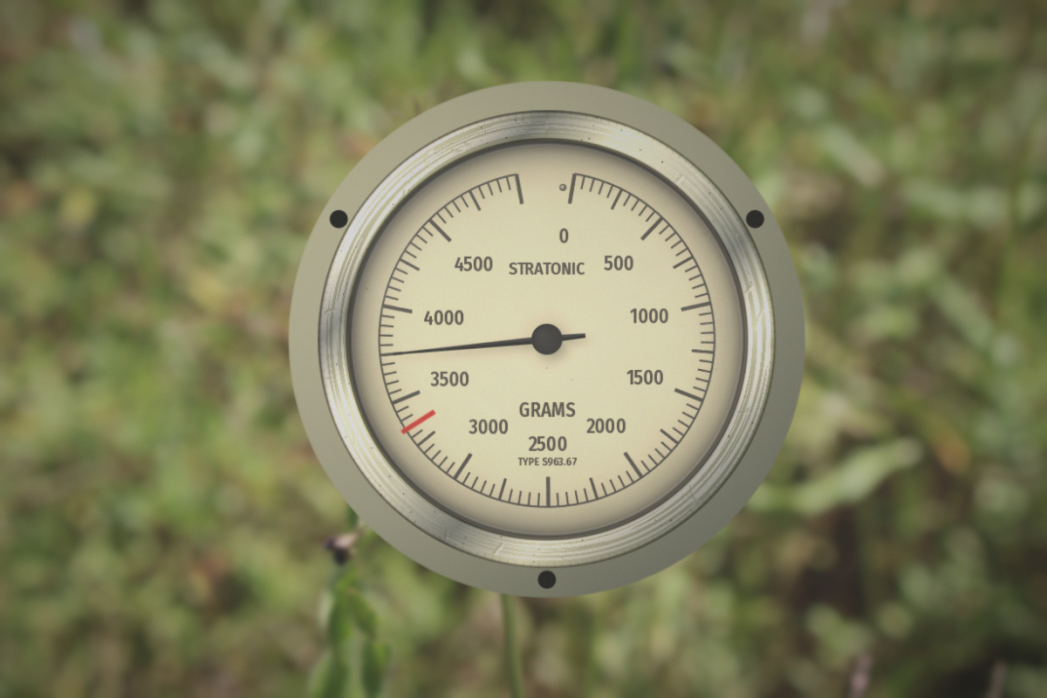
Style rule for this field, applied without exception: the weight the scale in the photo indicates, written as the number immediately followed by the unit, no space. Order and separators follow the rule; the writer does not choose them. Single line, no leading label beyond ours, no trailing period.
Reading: 3750g
